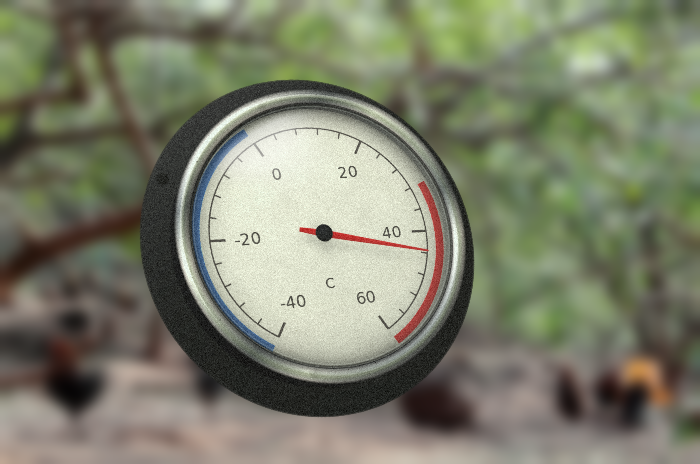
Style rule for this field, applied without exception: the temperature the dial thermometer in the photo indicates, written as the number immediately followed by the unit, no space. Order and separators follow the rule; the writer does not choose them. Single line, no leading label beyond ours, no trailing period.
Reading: 44°C
